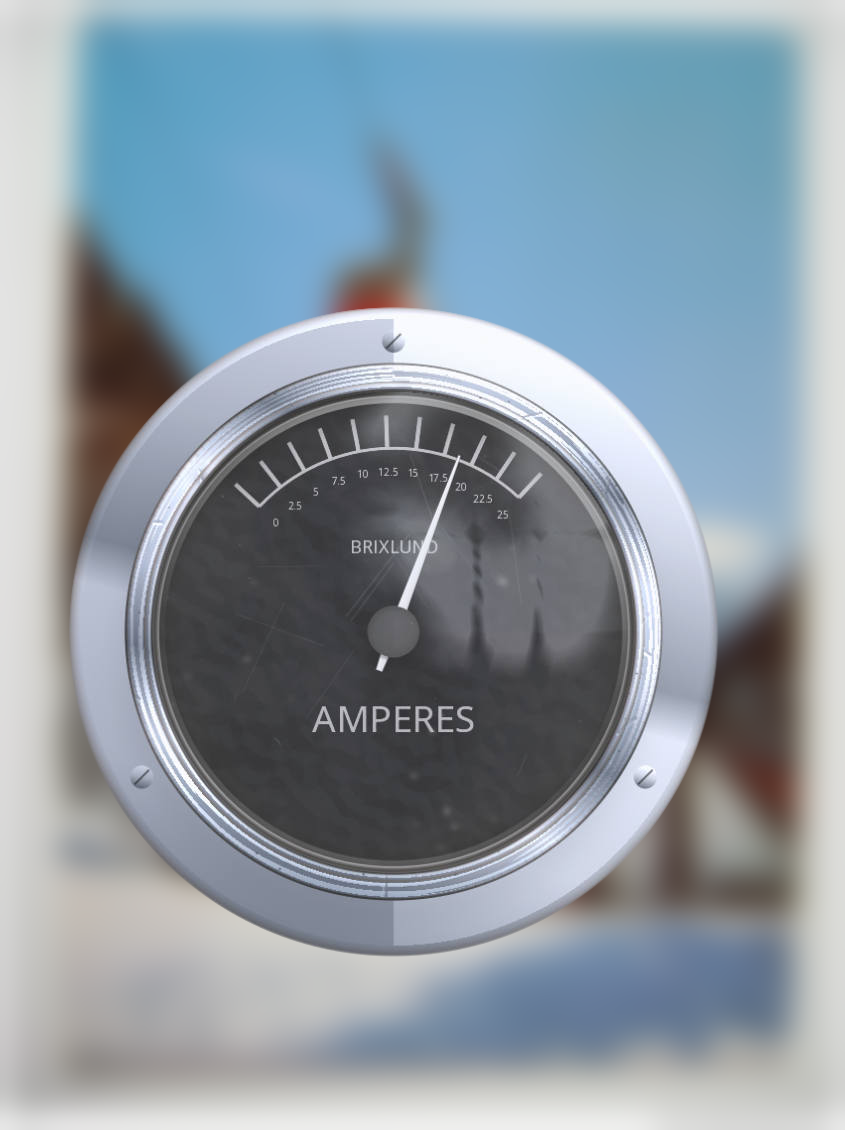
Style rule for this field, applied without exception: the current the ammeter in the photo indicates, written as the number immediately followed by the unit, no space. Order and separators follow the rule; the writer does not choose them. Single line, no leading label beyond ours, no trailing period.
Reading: 18.75A
